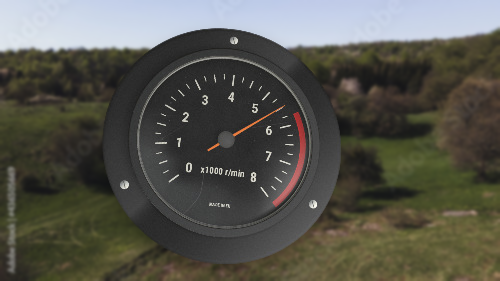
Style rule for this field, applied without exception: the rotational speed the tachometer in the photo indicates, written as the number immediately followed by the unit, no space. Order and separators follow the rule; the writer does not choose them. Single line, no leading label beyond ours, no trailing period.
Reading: 5500rpm
